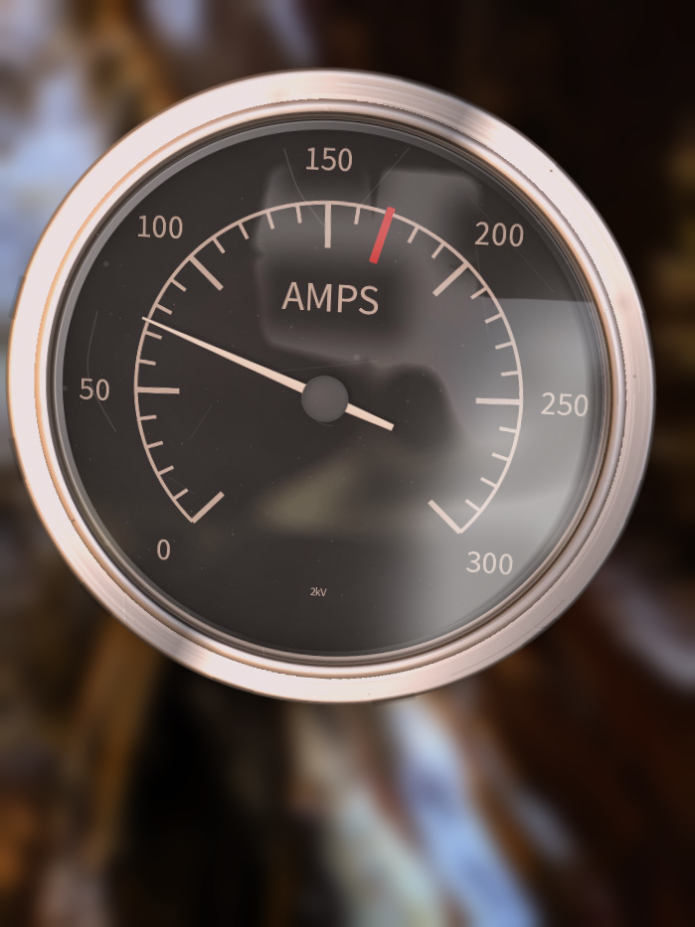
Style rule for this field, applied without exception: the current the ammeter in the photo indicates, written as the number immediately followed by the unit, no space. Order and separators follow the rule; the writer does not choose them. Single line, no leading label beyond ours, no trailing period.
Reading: 75A
